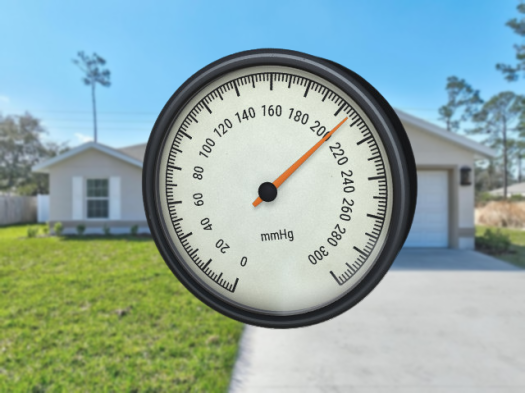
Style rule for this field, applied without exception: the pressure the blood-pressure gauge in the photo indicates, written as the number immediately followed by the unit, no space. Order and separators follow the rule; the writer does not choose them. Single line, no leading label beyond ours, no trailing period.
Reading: 206mmHg
